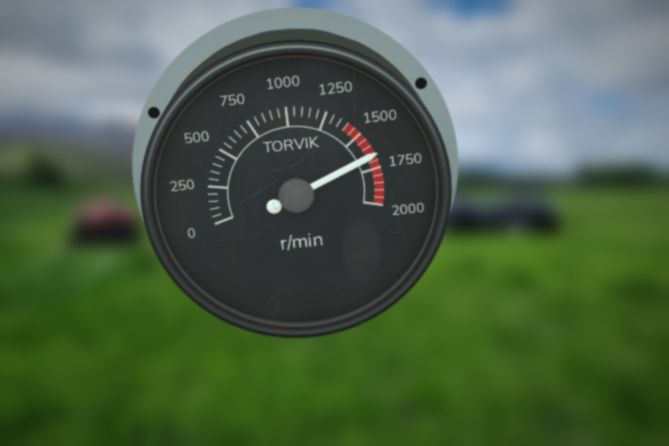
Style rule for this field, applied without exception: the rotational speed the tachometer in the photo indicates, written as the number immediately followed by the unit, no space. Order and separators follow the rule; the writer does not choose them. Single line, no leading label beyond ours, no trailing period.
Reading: 1650rpm
